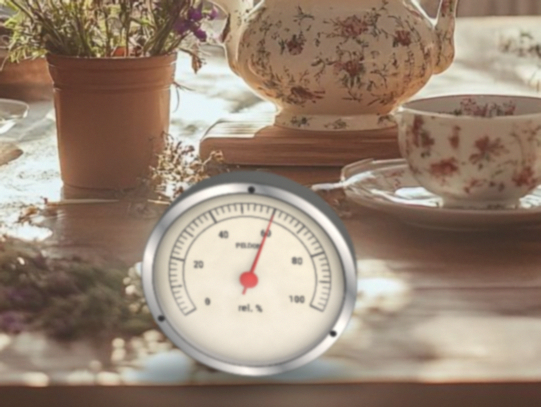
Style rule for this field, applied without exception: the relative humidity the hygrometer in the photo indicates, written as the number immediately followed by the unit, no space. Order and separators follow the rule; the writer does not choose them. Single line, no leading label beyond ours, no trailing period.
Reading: 60%
